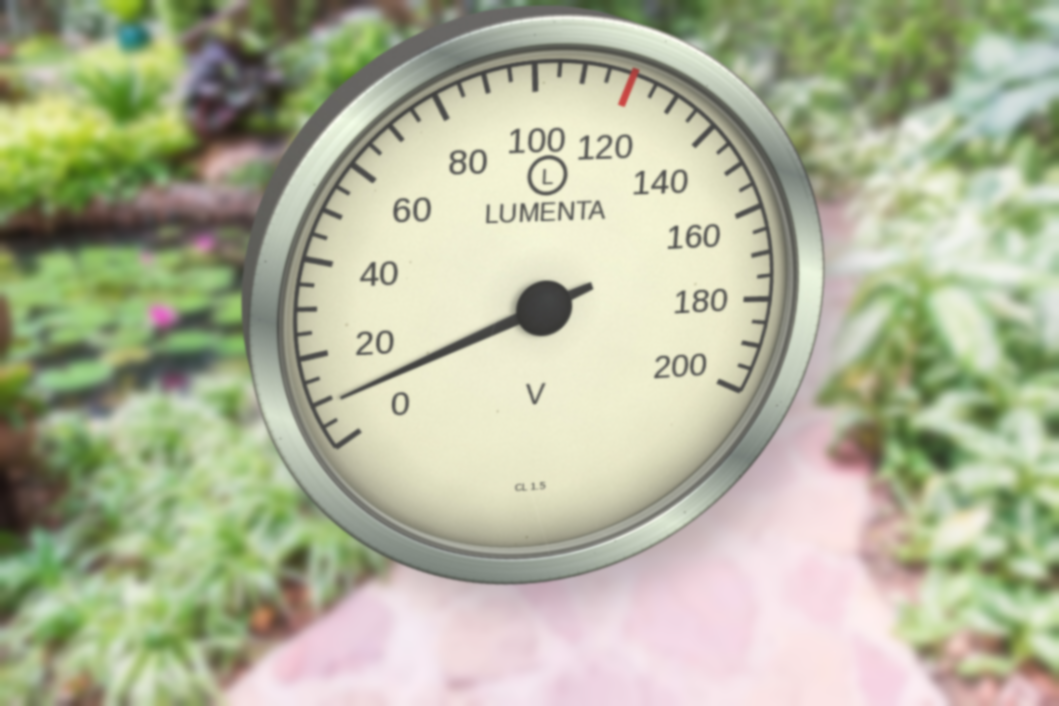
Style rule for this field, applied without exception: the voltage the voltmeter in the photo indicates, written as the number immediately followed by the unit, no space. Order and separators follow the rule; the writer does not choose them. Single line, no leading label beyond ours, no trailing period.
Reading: 10V
